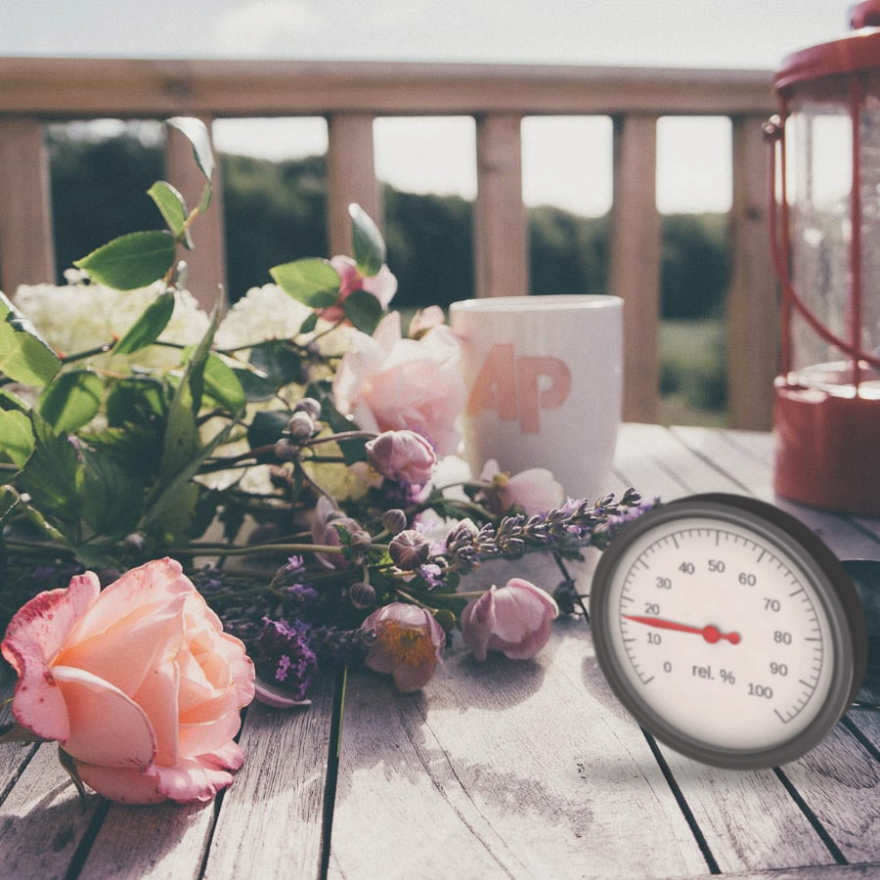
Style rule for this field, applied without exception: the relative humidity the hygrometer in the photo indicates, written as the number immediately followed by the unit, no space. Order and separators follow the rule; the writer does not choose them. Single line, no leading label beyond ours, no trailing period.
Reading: 16%
